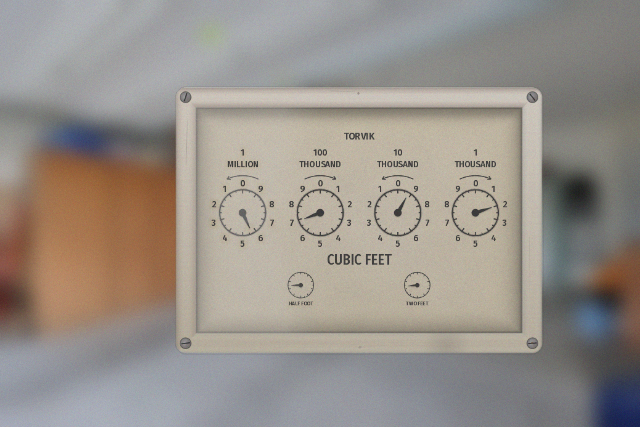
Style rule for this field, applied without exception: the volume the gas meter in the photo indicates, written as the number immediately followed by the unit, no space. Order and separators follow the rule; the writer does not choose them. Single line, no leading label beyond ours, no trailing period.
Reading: 569200ft³
